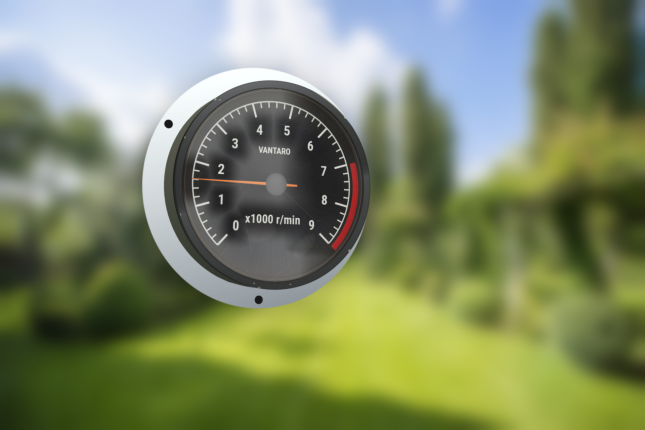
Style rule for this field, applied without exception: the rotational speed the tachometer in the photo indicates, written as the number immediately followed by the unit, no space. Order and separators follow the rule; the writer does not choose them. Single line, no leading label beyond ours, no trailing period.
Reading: 1600rpm
